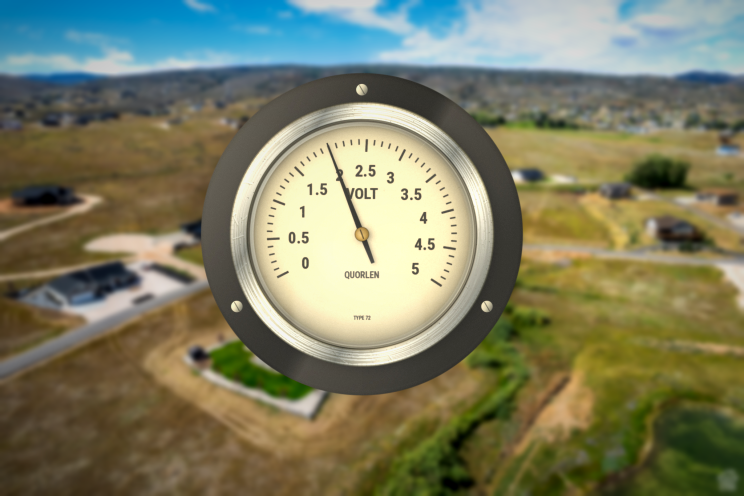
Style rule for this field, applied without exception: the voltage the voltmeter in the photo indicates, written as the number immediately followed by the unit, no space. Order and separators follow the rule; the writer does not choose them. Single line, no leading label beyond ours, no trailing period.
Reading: 2V
